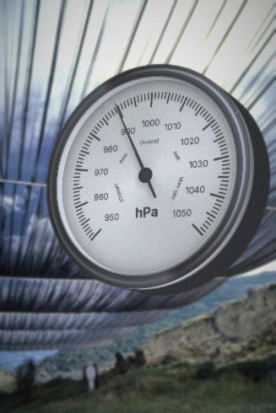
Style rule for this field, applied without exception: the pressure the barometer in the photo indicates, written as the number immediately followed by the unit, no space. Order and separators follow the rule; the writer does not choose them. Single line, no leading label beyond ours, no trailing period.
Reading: 990hPa
